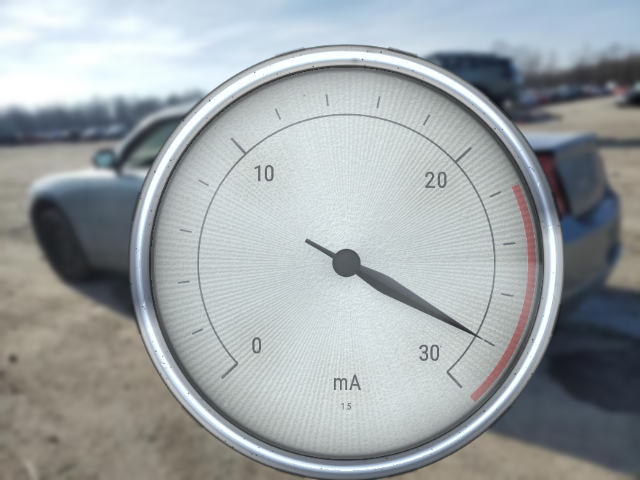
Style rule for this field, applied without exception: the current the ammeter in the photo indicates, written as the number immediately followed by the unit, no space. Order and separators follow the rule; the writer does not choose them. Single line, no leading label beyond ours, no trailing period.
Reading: 28mA
